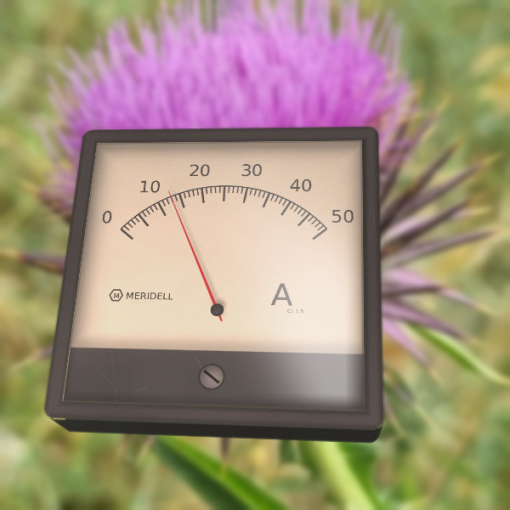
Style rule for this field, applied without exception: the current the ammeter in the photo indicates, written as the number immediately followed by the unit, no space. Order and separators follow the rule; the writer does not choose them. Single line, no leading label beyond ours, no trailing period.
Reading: 13A
